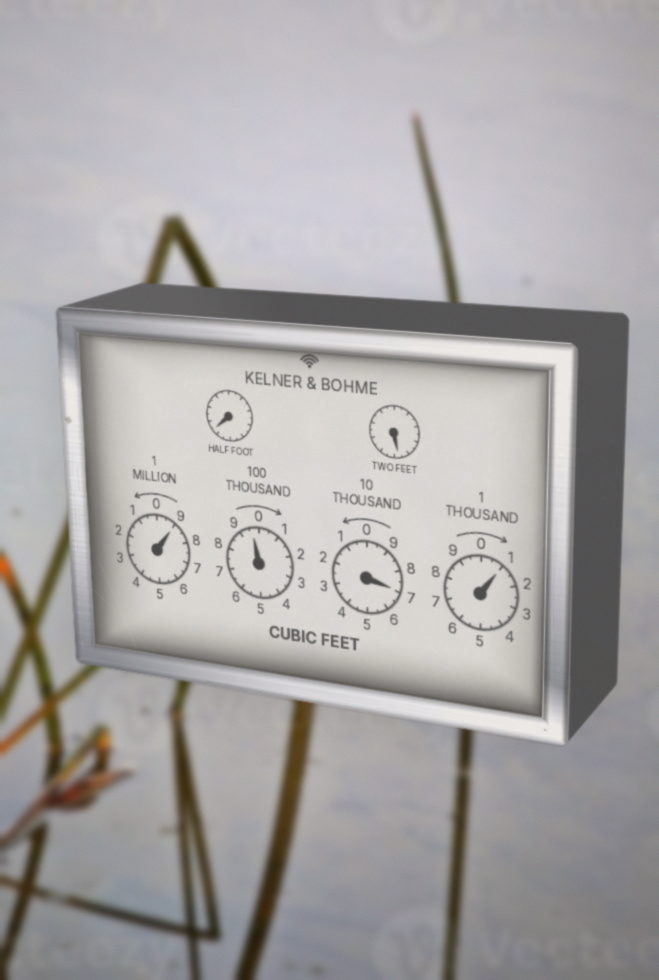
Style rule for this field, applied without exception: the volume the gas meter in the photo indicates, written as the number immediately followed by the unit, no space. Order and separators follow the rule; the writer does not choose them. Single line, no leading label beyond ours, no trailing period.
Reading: 897100ft³
